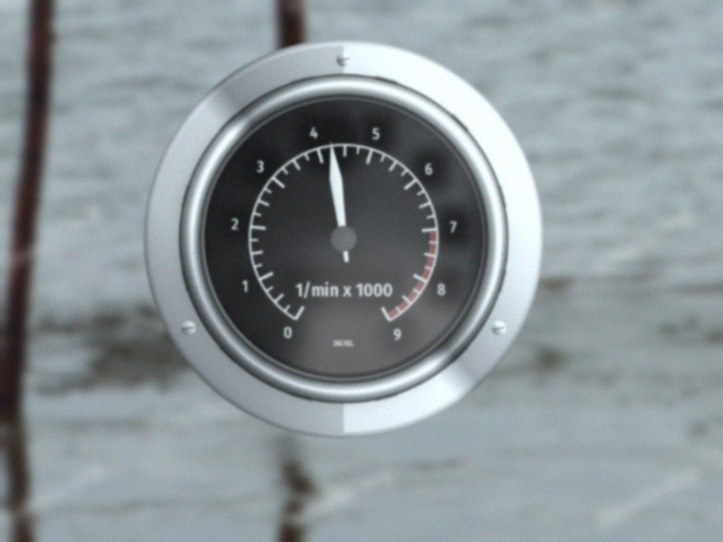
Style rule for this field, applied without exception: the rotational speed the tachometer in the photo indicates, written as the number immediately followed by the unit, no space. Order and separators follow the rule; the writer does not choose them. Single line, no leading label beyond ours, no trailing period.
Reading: 4250rpm
